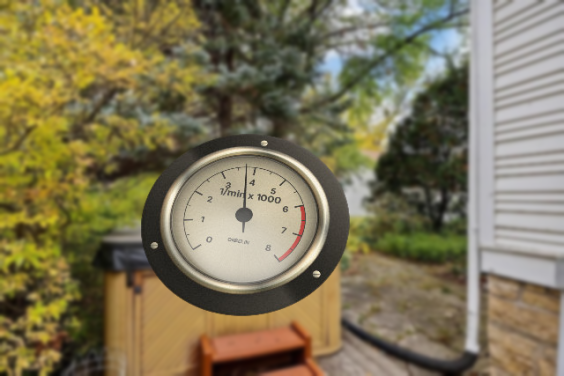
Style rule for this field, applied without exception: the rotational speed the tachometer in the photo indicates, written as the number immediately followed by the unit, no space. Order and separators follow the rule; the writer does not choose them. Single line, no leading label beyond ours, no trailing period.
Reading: 3750rpm
